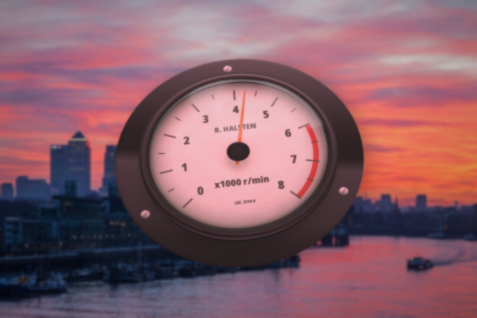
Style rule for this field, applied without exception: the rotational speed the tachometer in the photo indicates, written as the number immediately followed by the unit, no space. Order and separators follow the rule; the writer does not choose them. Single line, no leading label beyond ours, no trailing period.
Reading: 4250rpm
